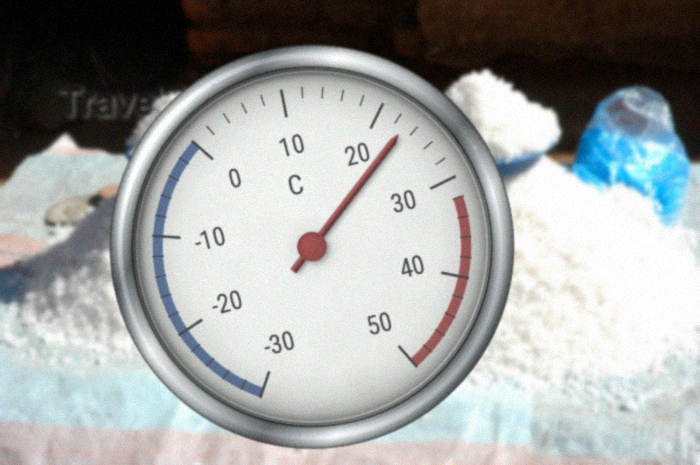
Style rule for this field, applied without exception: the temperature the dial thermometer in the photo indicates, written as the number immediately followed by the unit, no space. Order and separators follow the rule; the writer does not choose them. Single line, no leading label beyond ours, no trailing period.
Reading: 23°C
